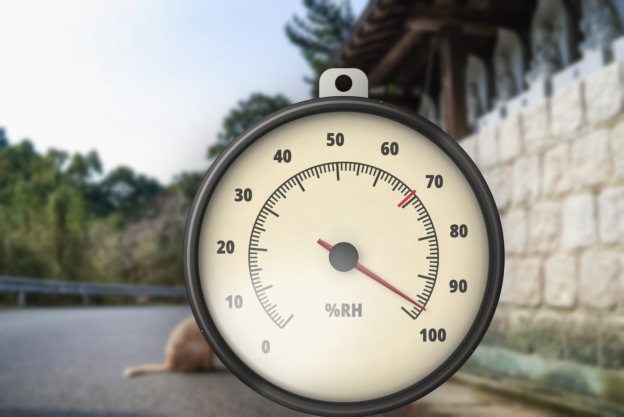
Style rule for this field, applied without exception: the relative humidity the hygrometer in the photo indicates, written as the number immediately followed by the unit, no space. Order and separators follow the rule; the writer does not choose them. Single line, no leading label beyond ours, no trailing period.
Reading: 97%
